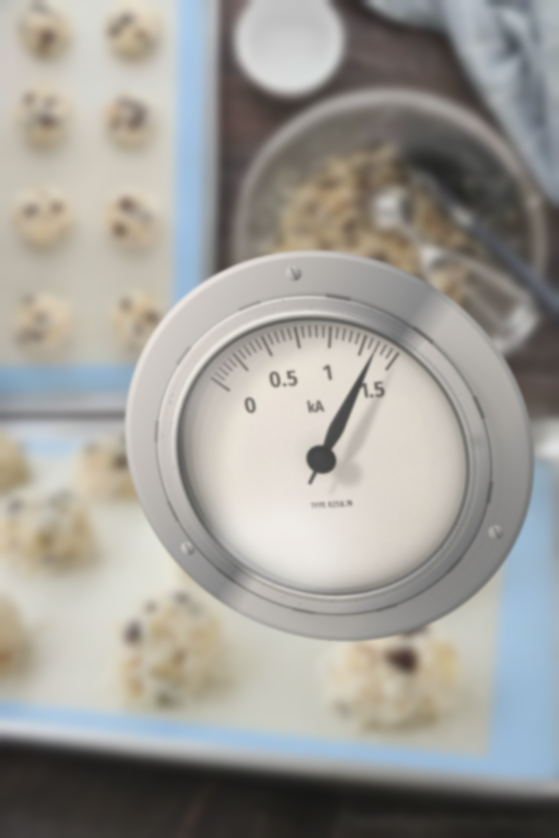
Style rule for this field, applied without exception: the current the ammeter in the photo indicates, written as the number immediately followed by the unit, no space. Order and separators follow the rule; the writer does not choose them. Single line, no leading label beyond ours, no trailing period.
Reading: 1.35kA
